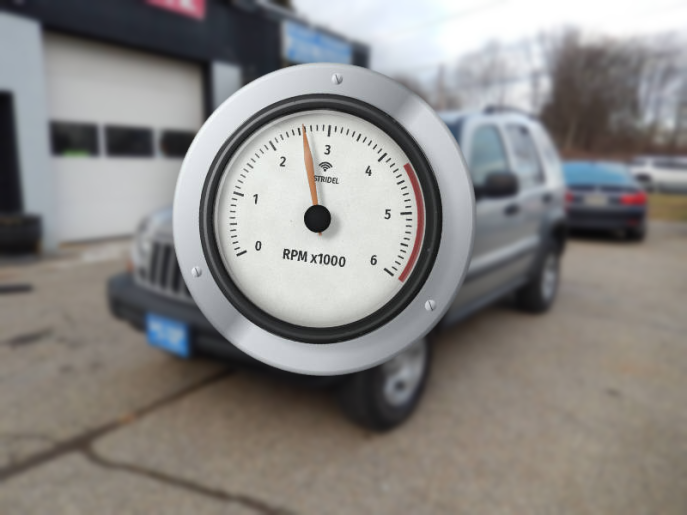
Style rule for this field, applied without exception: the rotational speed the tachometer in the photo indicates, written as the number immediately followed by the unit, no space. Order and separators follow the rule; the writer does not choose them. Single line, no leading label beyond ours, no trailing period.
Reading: 2600rpm
